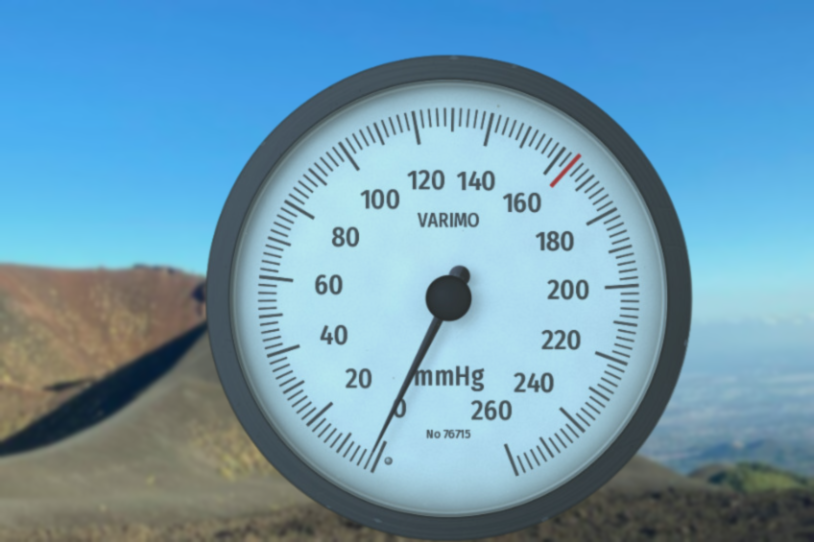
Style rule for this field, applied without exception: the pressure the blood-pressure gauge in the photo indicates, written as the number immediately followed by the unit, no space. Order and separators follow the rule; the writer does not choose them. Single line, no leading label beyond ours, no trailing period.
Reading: 2mmHg
